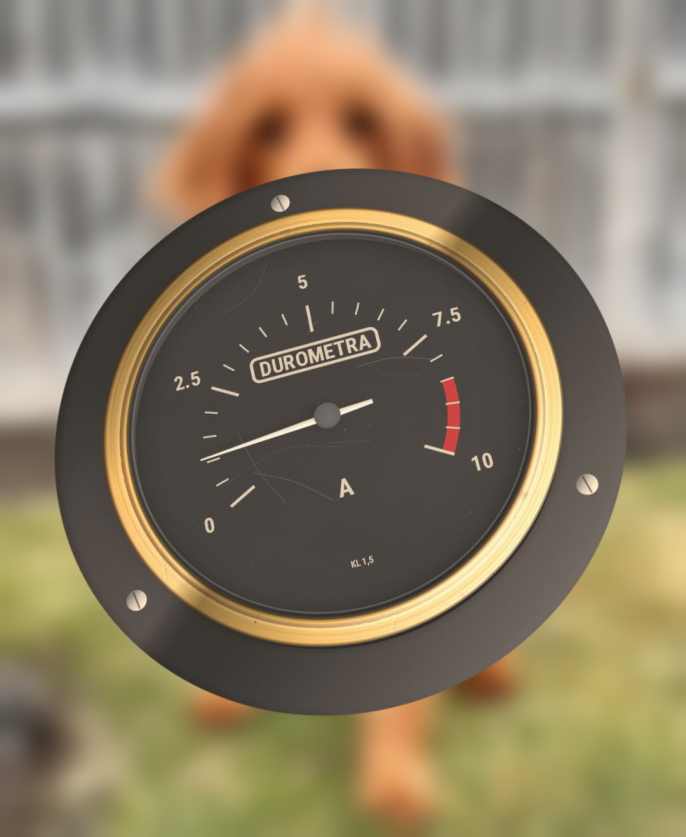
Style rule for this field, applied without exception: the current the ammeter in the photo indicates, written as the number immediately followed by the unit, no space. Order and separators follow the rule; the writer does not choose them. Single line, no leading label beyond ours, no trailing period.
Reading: 1A
